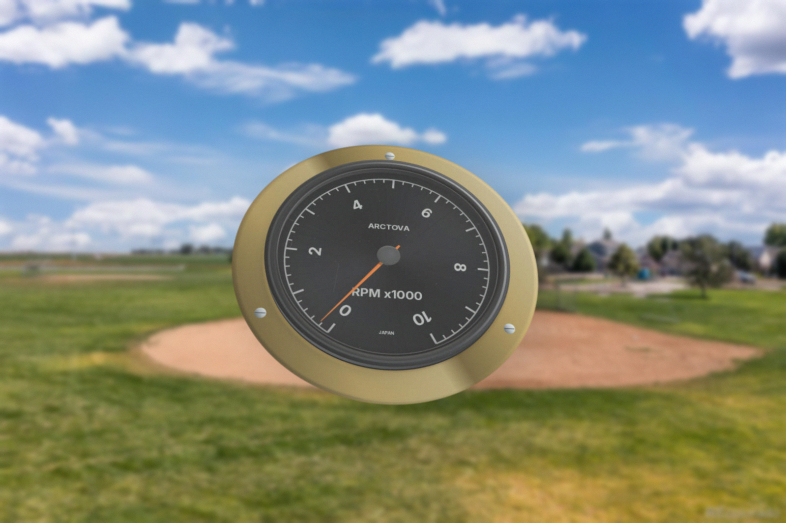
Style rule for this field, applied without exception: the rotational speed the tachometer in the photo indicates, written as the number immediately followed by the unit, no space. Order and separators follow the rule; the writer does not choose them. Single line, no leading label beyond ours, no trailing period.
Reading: 200rpm
